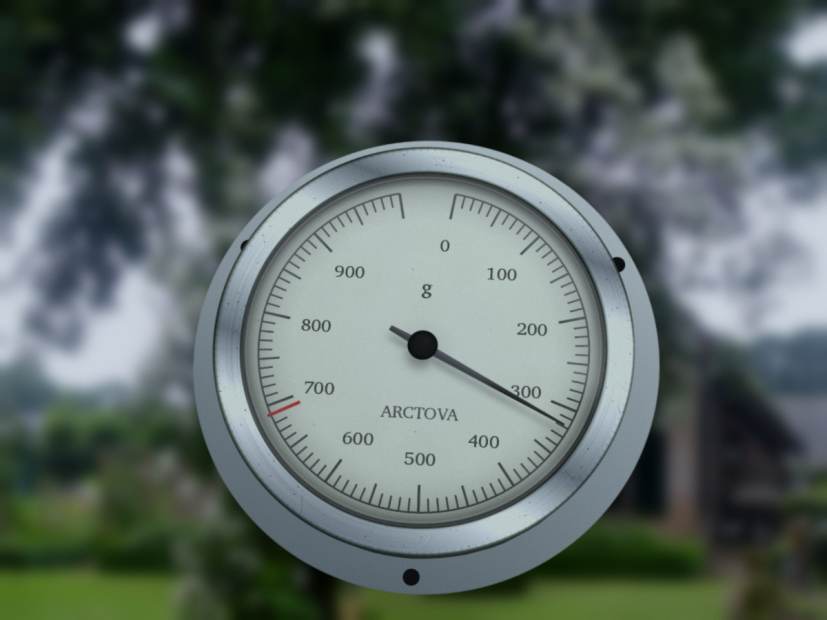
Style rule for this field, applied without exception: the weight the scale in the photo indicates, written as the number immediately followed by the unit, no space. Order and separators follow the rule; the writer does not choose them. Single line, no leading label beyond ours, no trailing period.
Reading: 320g
